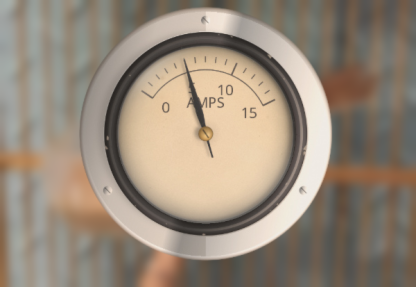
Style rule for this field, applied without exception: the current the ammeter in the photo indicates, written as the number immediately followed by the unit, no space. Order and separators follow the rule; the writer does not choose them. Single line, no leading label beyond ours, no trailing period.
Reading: 5A
